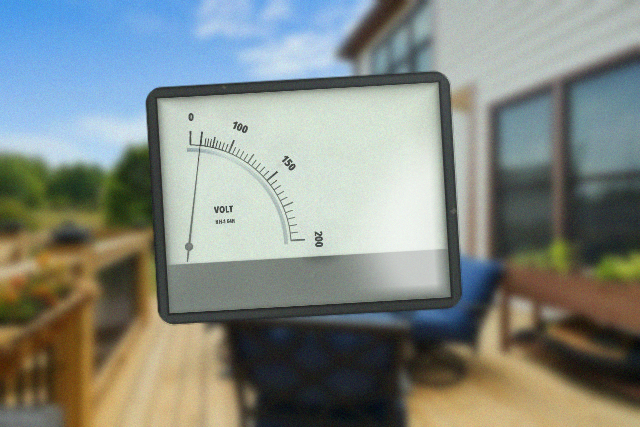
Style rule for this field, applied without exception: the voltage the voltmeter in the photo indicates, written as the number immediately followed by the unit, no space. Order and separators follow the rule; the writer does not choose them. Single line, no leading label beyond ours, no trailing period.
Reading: 50V
